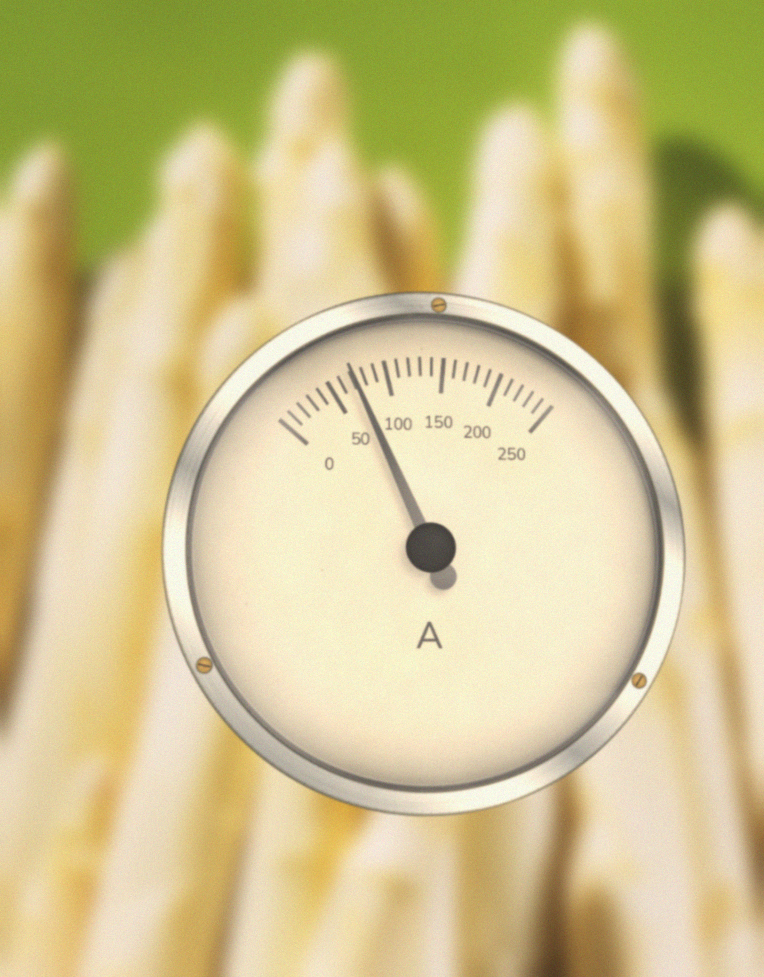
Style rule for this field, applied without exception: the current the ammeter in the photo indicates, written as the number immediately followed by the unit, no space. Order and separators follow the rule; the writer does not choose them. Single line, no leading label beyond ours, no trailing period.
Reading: 70A
